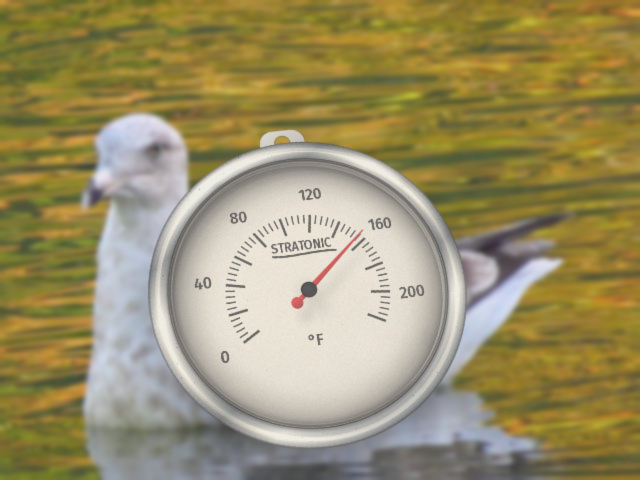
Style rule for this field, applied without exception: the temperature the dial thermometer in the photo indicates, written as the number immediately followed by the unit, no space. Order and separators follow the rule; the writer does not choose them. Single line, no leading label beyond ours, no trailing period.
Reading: 156°F
